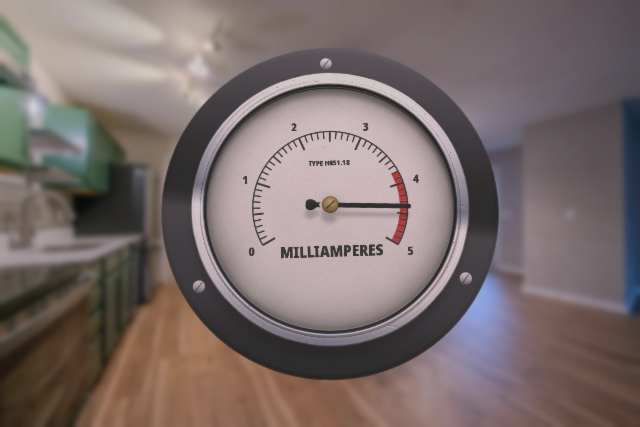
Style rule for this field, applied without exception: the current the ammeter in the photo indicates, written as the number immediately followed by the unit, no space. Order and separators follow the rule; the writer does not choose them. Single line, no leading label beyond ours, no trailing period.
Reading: 4.4mA
